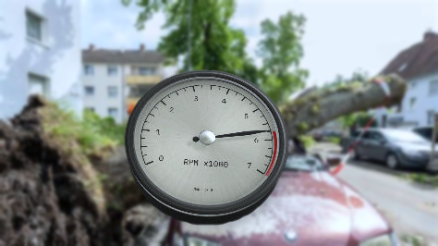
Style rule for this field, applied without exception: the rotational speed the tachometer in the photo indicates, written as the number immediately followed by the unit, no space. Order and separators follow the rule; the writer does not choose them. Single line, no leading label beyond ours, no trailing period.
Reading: 5750rpm
